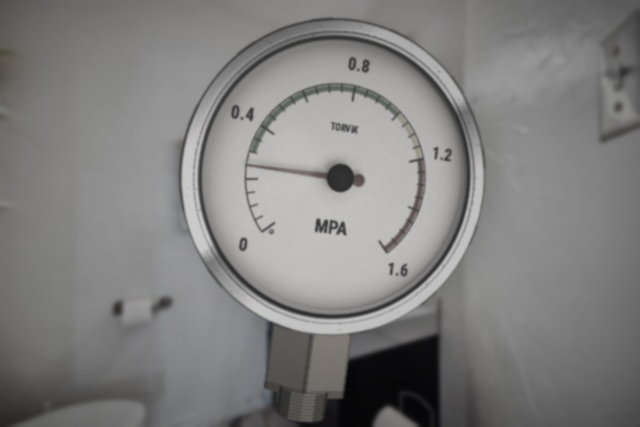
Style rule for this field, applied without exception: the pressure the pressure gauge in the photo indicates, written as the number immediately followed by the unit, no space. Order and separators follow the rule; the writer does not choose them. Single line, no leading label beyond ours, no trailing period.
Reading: 0.25MPa
